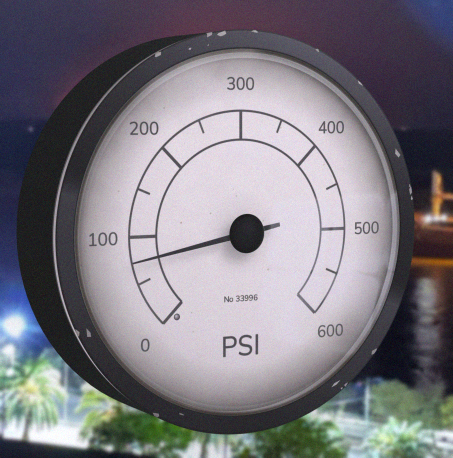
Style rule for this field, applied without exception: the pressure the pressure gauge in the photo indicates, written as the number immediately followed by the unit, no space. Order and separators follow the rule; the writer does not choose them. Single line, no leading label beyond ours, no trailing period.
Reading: 75psi
